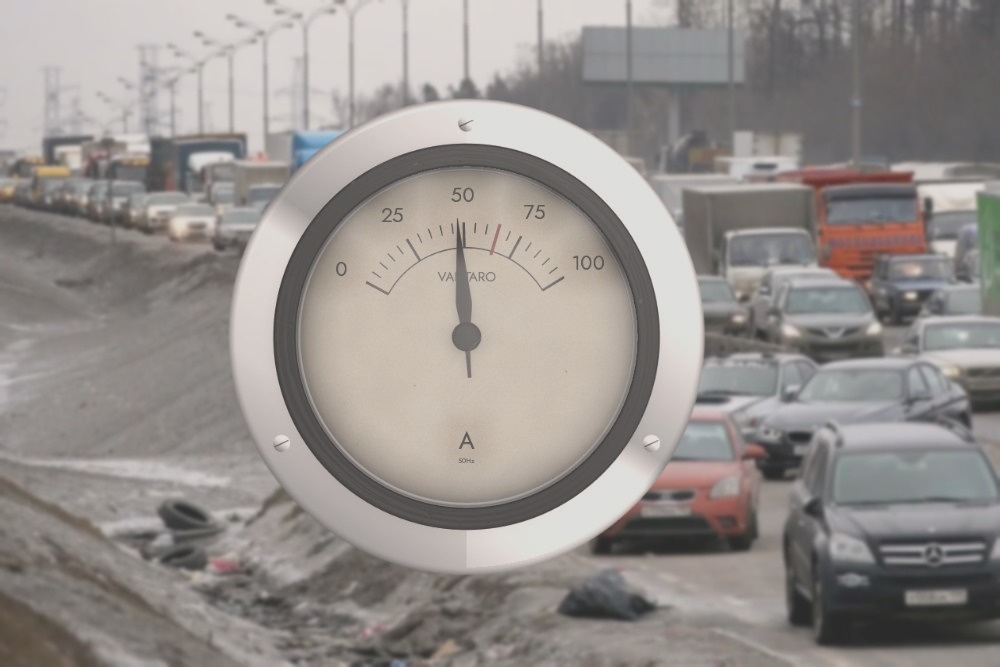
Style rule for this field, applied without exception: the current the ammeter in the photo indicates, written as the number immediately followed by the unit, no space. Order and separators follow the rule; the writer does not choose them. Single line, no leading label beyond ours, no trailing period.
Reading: 47.5A
